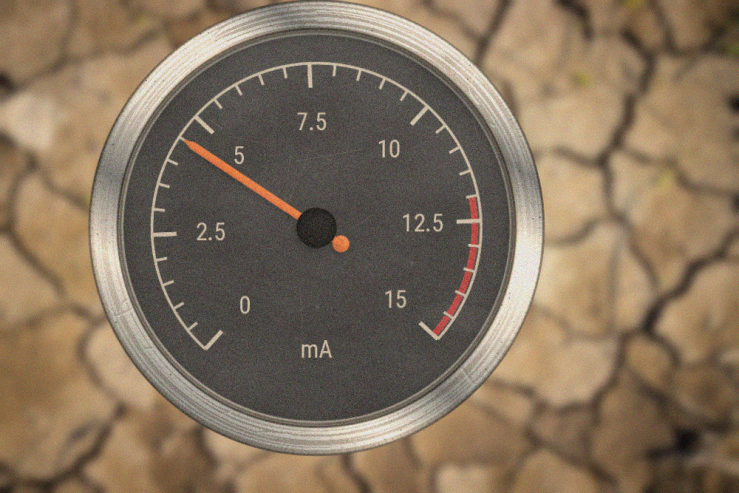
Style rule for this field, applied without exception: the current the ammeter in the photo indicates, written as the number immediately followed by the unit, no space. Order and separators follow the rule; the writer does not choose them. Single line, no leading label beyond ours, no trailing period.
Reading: 4.5mA
